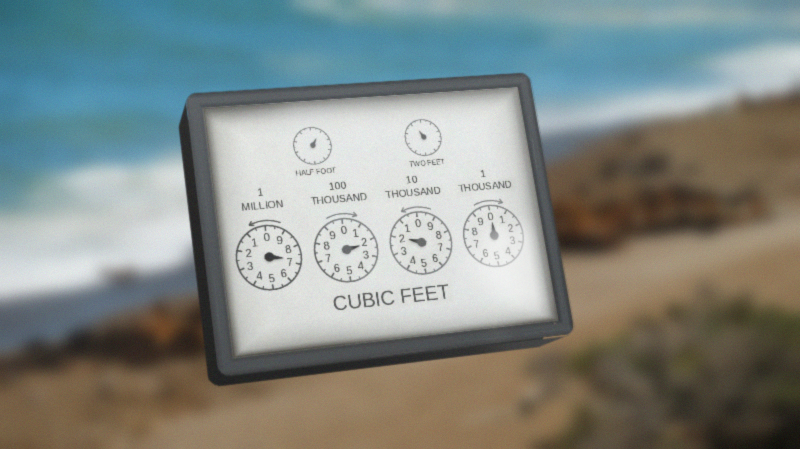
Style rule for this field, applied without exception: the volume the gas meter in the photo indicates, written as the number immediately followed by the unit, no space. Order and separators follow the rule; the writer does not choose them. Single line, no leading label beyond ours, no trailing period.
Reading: 722000ft³
